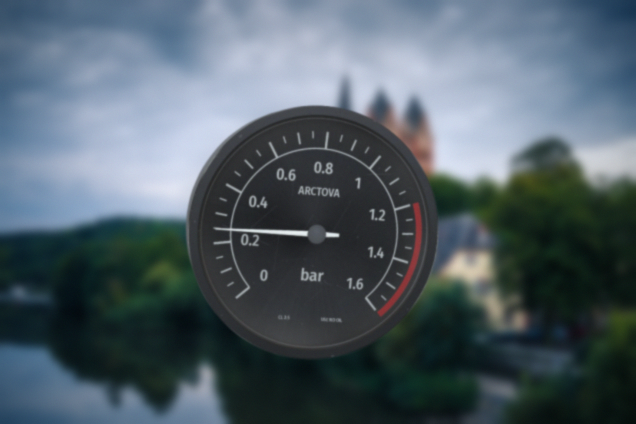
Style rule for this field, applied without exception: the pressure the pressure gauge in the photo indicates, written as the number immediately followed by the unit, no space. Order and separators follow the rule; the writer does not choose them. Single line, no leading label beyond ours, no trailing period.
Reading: 0.25bar
